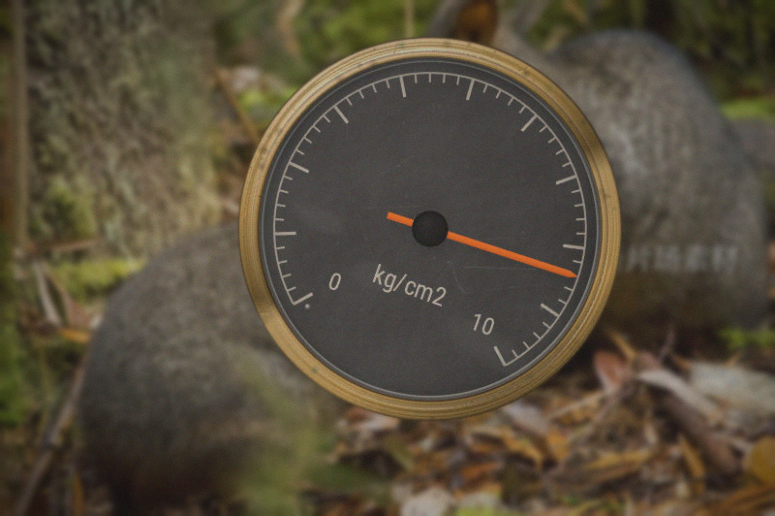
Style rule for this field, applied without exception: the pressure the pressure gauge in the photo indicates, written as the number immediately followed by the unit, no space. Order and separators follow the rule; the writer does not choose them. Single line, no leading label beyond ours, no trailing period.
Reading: 8.4kg/cm²
